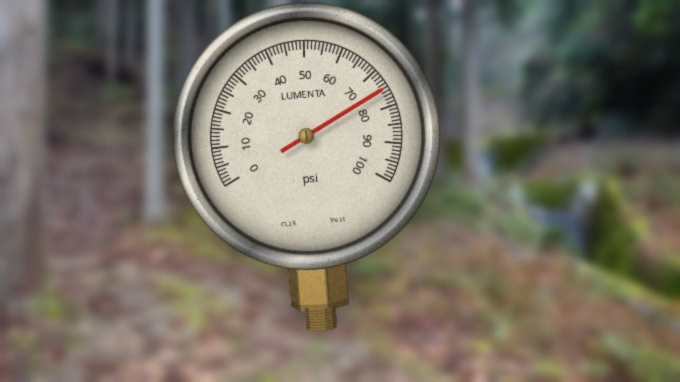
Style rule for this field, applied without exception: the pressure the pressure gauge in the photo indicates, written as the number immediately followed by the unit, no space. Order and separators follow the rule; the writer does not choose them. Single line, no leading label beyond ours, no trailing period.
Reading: 75psi
